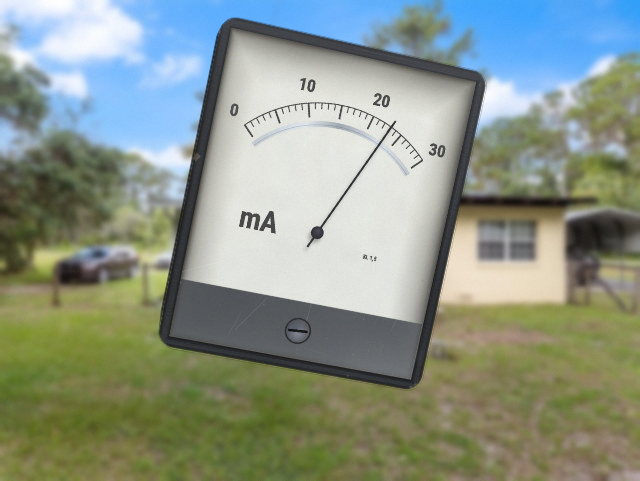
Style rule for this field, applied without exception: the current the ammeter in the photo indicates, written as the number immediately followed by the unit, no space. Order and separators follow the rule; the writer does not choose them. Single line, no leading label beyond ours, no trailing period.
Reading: 23mA
